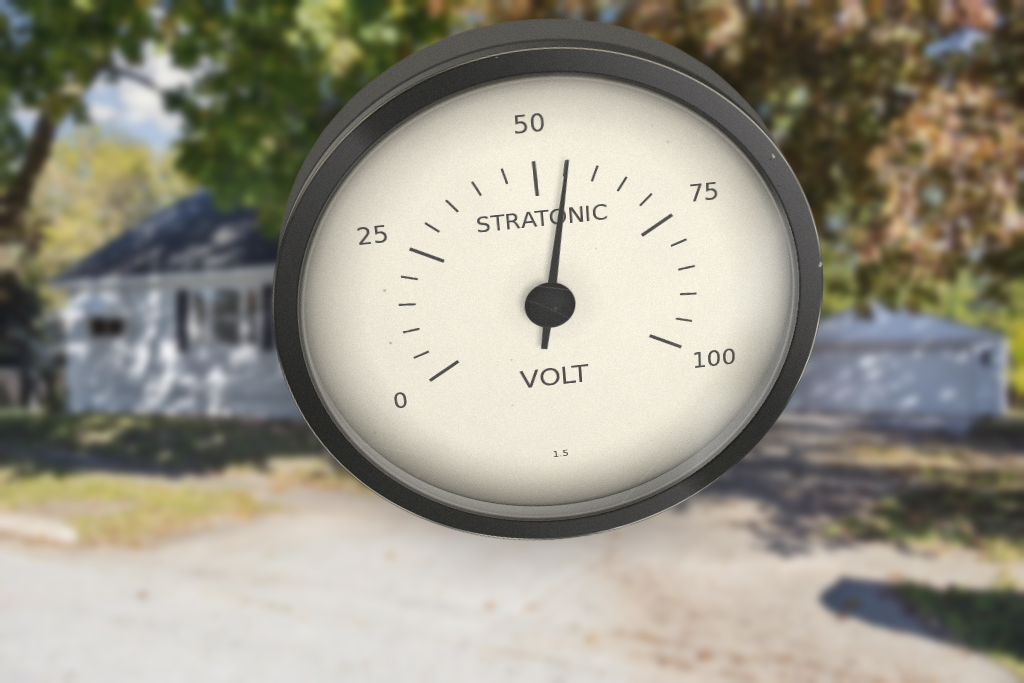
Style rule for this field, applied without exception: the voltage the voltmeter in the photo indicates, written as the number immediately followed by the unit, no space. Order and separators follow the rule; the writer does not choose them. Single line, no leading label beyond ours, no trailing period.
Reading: 55V
